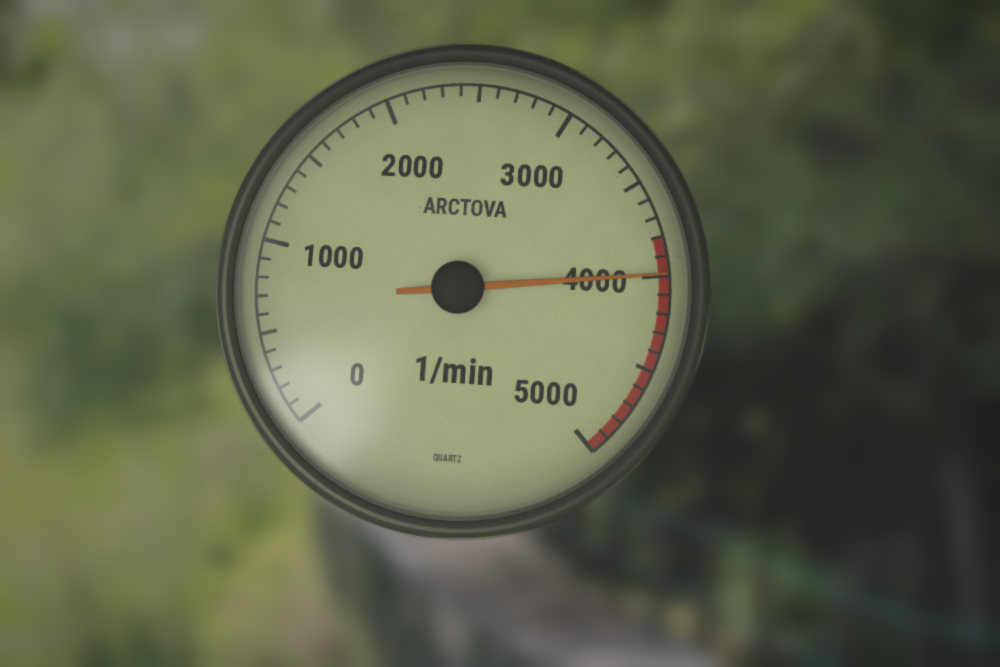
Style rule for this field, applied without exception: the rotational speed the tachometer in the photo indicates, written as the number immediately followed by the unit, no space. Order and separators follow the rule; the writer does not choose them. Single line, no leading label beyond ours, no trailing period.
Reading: 4000rpm
